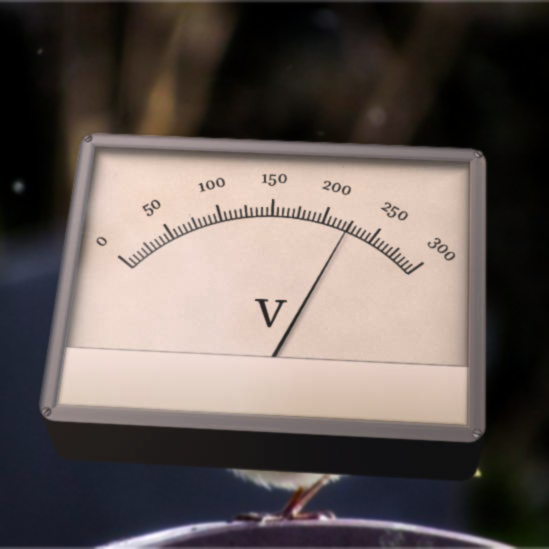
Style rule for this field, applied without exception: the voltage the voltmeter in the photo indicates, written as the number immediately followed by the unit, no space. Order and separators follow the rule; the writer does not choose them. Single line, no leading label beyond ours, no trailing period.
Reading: 225V
